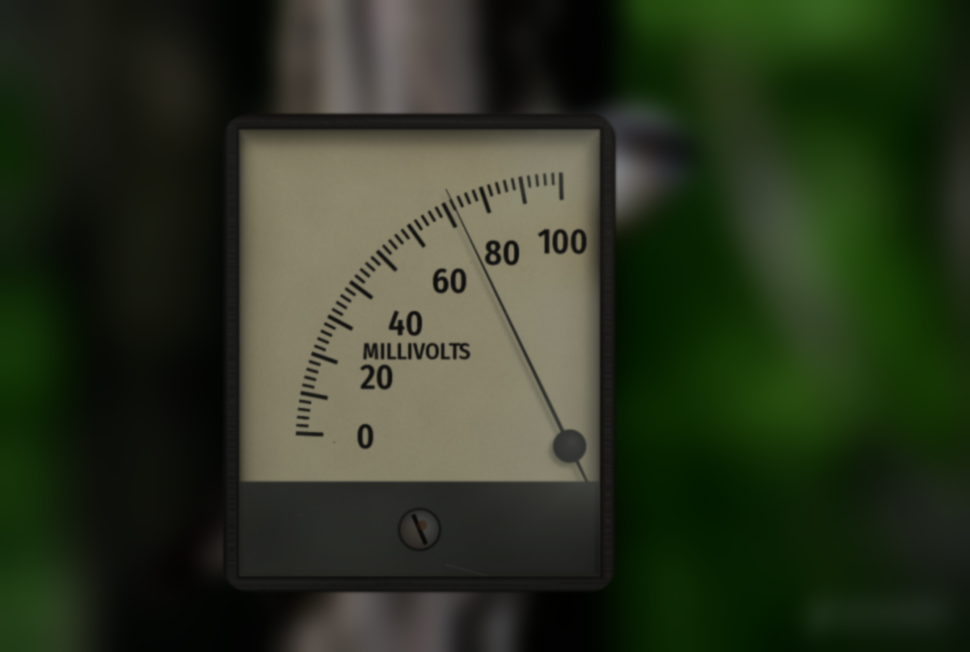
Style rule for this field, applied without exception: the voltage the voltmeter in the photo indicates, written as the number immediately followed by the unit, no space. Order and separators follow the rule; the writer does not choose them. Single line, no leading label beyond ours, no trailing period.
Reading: 72mV
